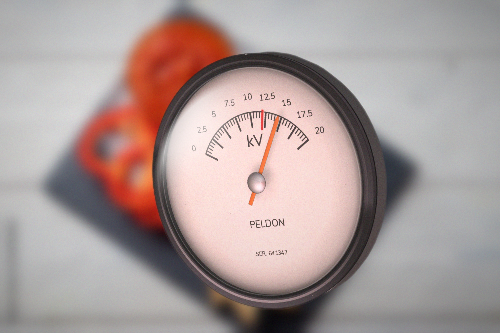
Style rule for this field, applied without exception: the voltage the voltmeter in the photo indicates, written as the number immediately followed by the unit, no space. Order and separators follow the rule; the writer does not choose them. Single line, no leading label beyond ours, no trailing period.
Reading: 15kV
